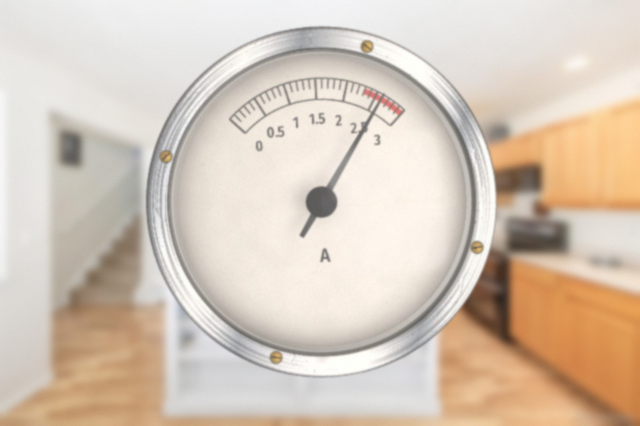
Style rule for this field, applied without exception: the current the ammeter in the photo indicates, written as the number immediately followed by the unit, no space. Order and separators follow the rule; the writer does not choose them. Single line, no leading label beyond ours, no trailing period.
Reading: 2.6A
